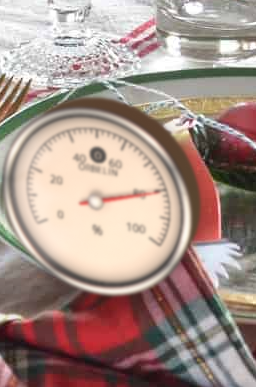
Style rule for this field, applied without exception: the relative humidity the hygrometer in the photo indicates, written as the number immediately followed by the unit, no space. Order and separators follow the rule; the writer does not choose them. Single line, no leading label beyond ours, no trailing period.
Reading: 80%
